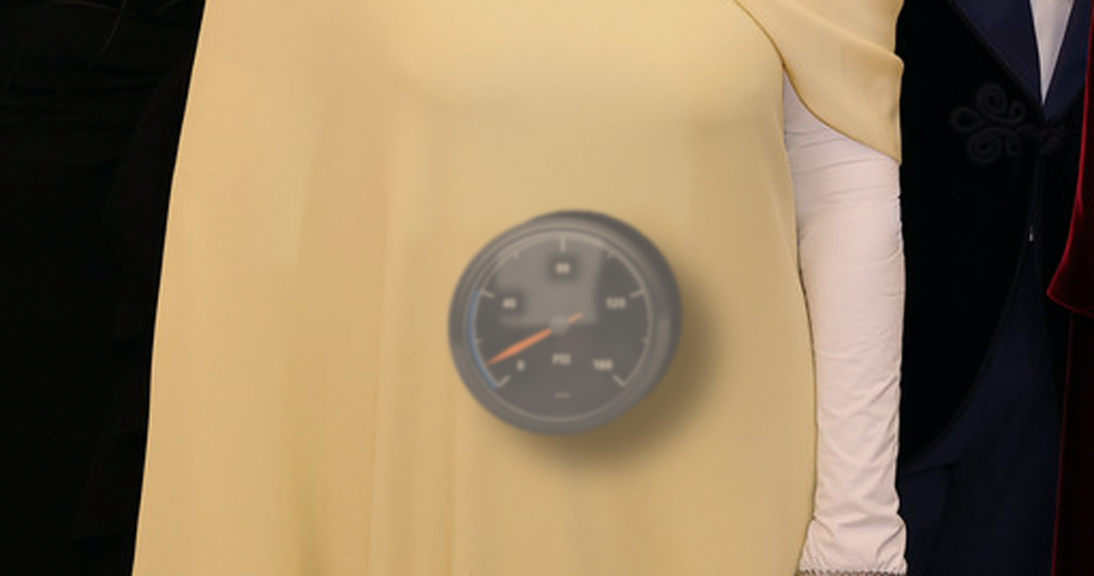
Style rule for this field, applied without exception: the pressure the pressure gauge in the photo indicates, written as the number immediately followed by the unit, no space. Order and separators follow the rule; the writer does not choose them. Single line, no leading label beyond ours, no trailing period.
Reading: 10psi
